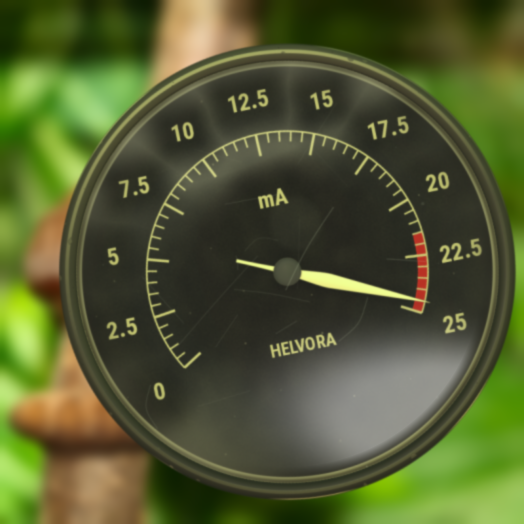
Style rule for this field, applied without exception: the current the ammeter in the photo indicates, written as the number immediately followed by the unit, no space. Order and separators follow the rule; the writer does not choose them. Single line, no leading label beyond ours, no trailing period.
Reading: 24.5mA
